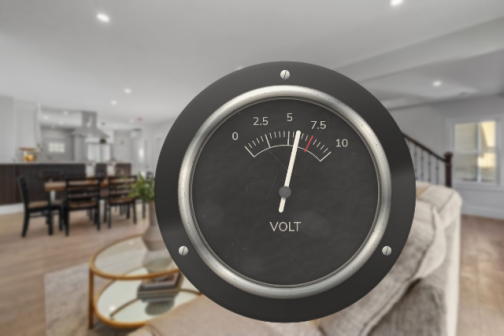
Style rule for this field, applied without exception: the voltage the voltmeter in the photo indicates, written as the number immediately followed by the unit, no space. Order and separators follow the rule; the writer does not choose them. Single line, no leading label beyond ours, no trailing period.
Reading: 6V
